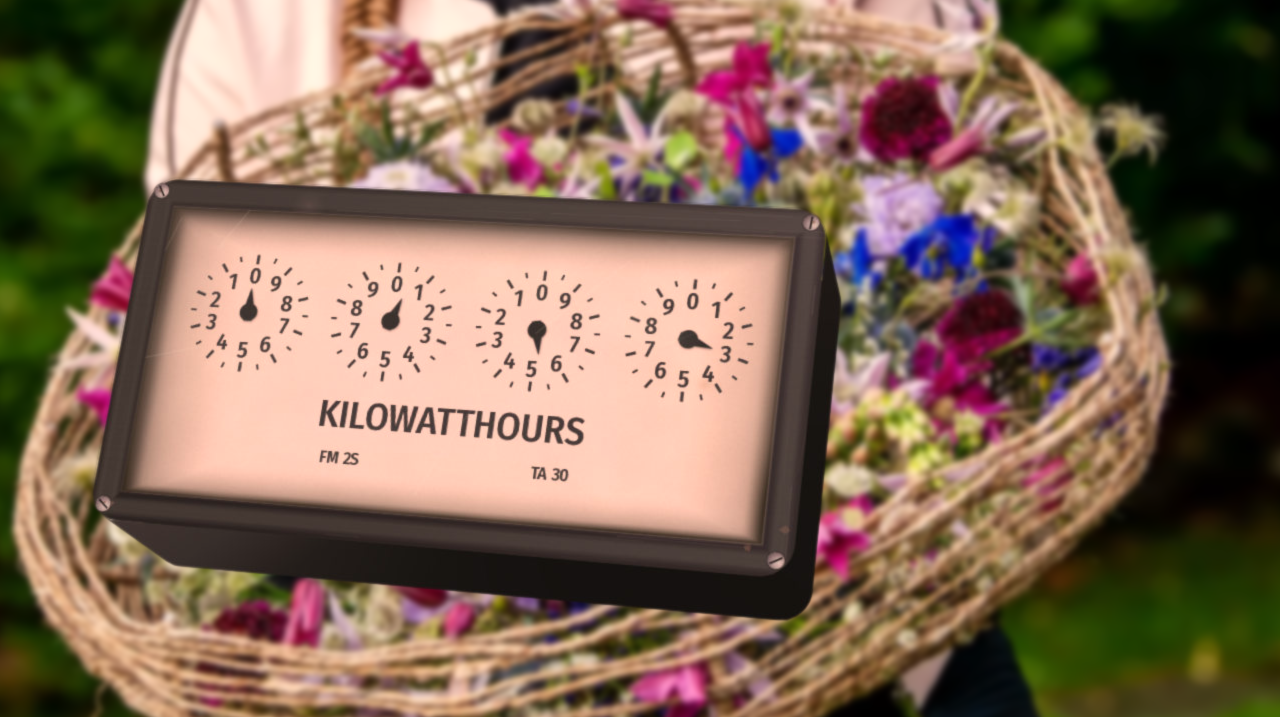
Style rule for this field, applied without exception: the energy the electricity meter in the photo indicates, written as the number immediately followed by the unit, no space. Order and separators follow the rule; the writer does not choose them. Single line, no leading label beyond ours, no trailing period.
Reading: 53kWh
